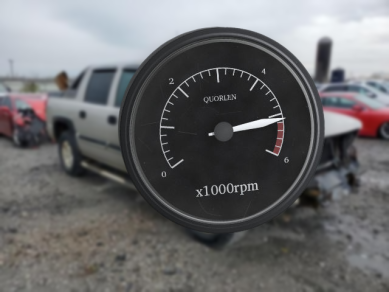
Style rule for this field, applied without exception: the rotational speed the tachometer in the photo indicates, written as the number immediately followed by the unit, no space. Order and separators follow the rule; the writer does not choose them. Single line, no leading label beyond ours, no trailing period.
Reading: 5100rpm
